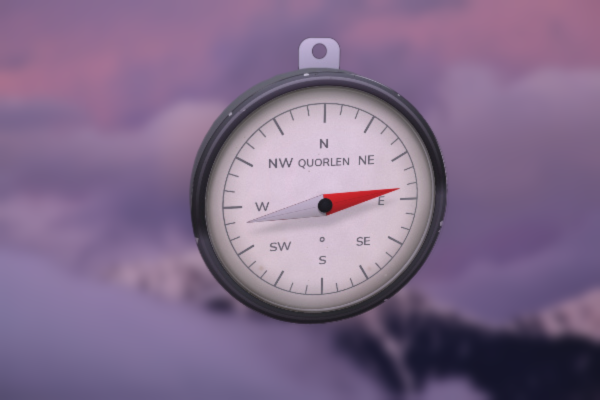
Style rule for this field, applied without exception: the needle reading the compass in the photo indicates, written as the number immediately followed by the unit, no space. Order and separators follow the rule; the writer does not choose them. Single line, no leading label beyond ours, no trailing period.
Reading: 80°
